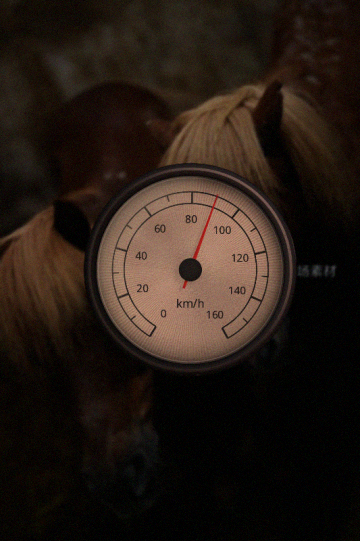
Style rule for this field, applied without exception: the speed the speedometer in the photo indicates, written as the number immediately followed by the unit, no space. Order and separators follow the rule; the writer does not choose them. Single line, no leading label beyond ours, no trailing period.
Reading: 90km/h
